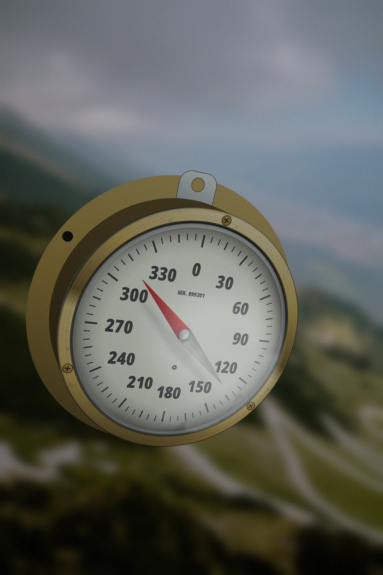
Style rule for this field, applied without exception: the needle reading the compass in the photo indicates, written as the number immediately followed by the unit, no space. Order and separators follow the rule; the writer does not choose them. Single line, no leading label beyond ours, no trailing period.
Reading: 312.5°
